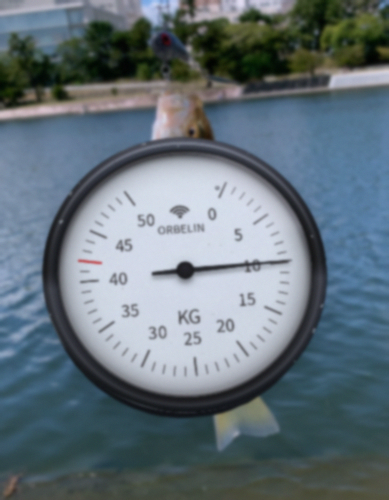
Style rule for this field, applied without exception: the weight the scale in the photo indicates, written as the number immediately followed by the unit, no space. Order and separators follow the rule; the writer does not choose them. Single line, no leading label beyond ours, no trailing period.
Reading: 10kg
